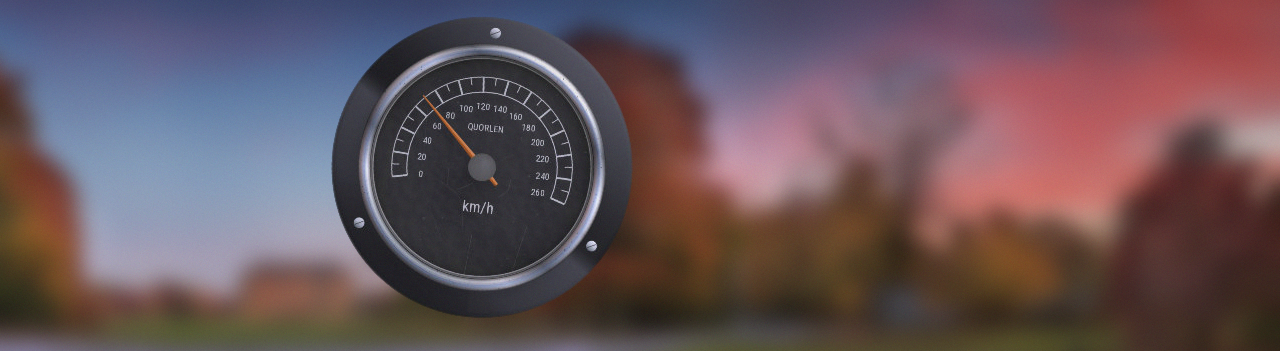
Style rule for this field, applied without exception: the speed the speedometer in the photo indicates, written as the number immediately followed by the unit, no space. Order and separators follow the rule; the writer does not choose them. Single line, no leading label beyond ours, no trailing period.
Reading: 70km/h
